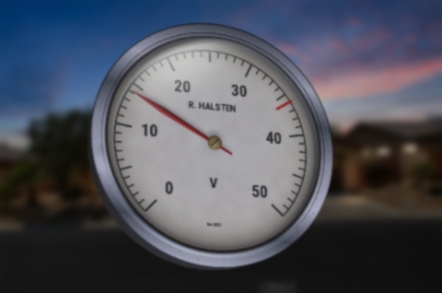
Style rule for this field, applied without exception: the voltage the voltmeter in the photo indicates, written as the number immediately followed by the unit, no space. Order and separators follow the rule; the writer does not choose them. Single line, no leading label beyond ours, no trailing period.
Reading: 14V
